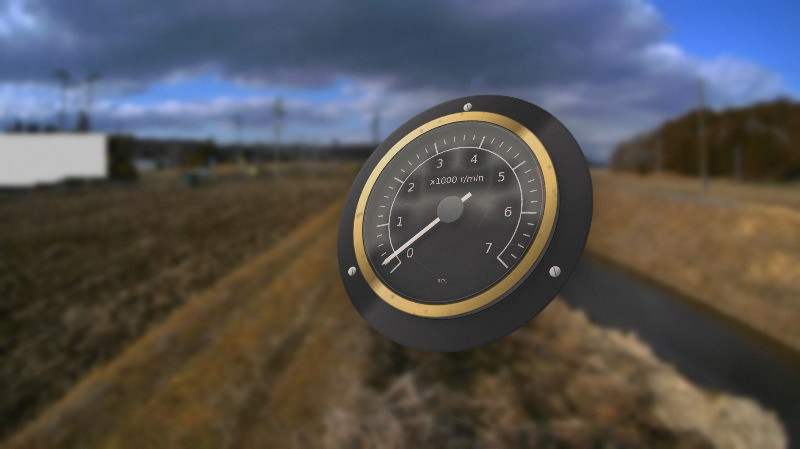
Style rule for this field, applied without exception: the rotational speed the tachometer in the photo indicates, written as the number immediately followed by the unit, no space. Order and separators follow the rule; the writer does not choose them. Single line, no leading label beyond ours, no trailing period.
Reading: 200rpm
